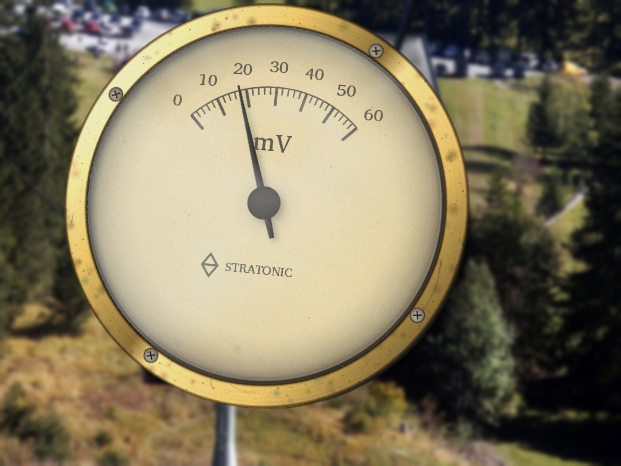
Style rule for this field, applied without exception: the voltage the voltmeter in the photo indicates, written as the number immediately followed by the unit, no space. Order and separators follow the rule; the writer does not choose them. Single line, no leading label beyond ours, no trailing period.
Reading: 18mV
